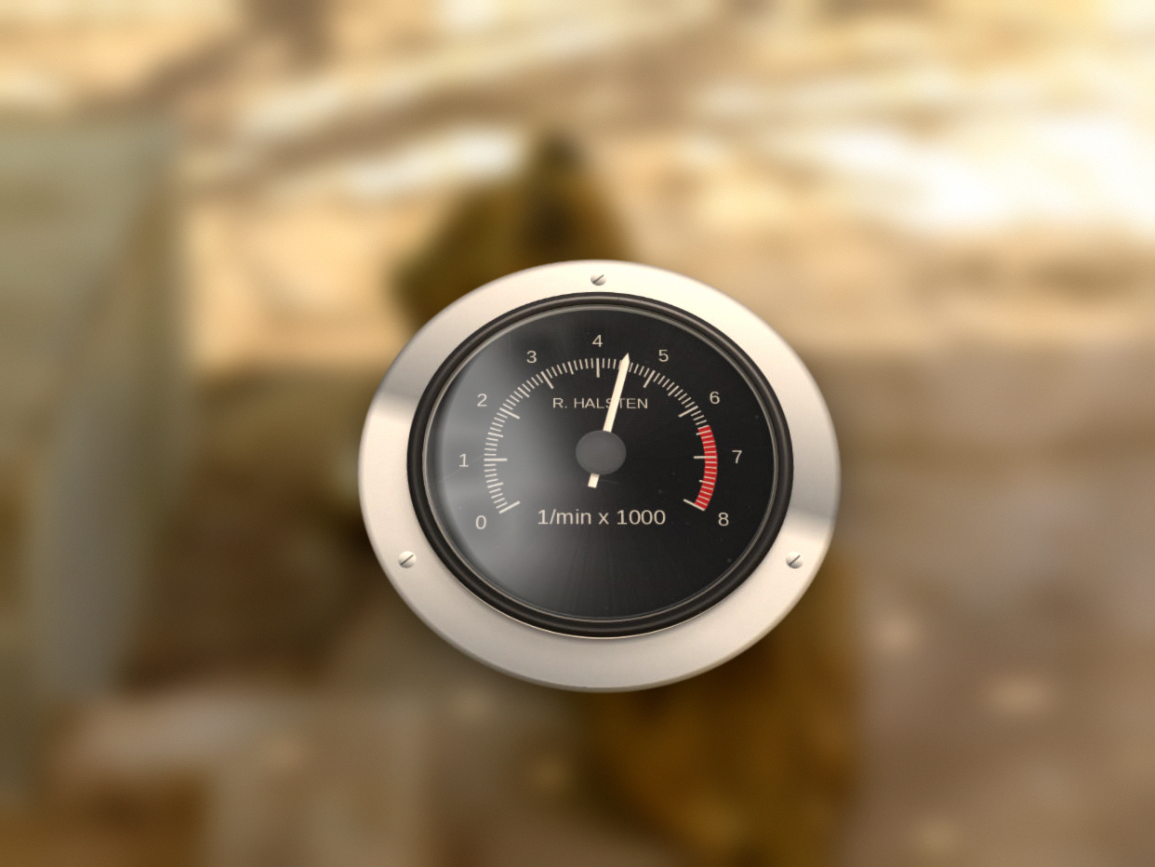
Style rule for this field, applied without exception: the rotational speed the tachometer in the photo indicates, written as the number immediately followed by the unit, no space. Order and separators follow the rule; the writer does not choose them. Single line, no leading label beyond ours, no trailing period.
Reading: 4500rpm
